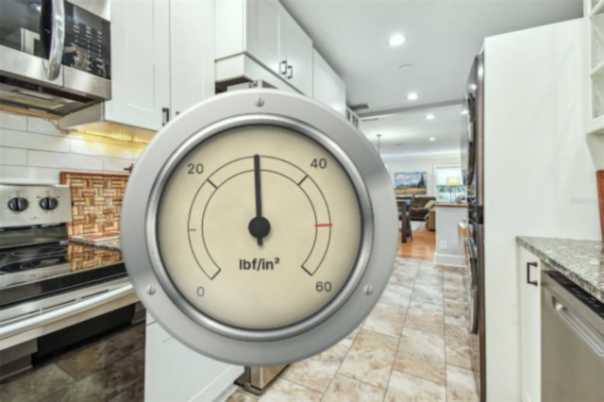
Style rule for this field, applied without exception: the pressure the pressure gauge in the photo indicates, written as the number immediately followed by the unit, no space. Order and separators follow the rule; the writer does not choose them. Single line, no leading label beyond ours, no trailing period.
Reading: 30psi
